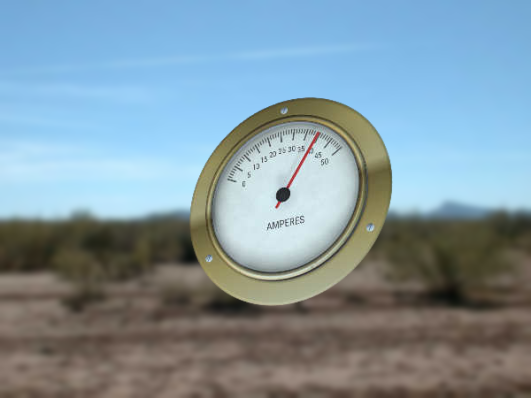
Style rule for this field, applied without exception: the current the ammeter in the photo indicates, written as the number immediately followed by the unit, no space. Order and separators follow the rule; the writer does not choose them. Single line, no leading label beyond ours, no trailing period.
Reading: 40A
